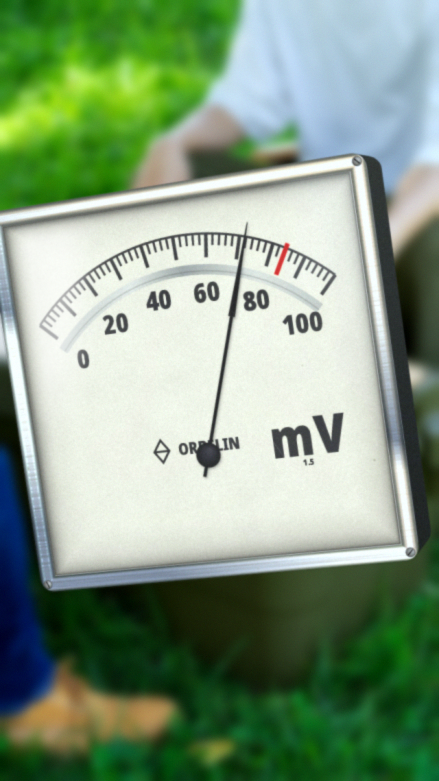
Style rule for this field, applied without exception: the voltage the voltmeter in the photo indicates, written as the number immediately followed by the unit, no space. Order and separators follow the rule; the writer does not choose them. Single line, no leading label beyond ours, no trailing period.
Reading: 72mV
